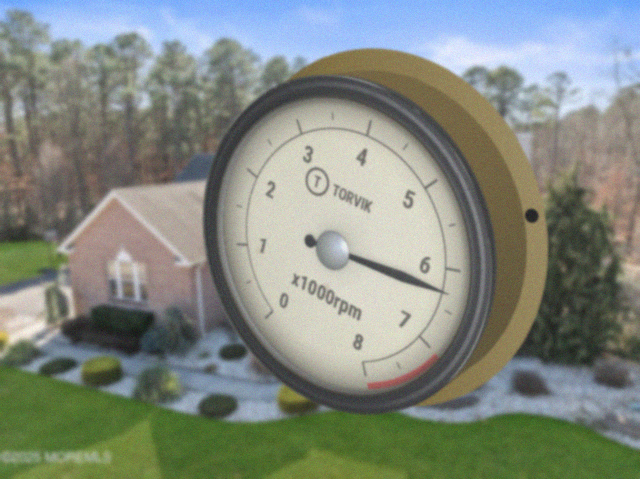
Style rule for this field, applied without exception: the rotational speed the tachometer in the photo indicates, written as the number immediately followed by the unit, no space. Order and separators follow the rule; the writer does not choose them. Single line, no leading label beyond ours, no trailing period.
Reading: 6250rpm
